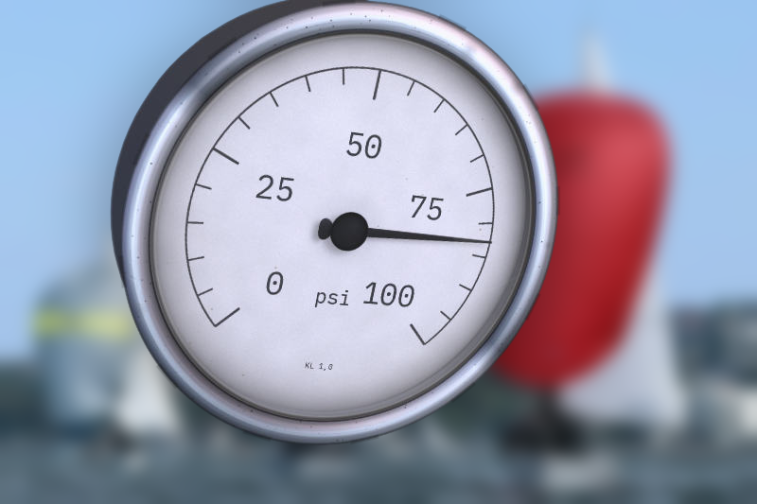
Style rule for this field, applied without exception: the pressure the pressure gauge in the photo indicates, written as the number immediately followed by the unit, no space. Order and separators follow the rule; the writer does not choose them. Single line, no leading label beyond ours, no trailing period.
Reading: 82.5psi
